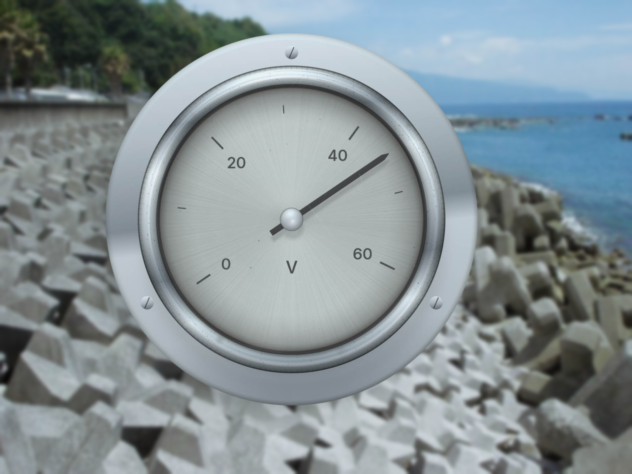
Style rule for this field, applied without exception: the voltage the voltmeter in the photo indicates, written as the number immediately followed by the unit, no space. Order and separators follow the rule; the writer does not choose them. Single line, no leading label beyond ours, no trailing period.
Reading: 45V
